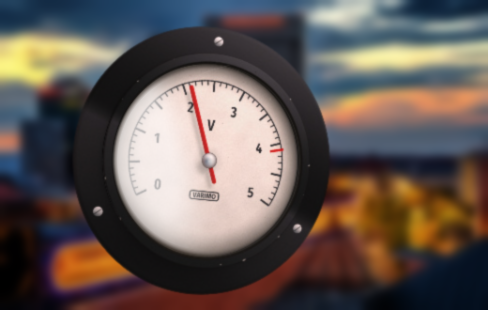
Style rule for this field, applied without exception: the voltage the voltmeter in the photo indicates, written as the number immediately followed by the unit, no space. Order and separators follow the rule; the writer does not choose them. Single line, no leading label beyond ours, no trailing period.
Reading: 2.1V
